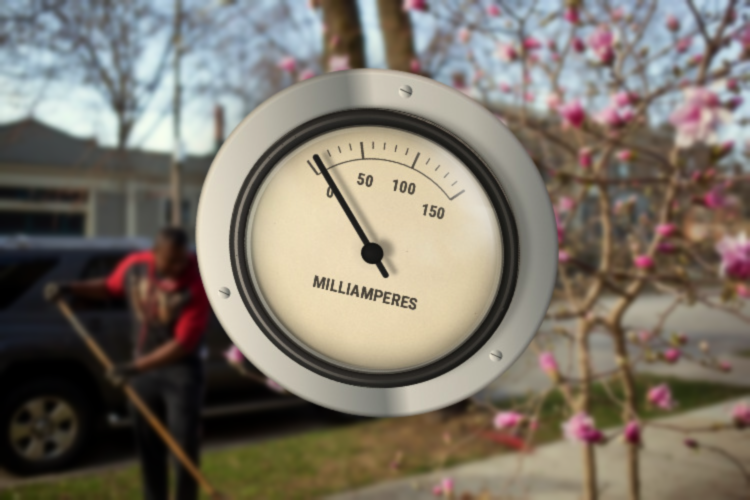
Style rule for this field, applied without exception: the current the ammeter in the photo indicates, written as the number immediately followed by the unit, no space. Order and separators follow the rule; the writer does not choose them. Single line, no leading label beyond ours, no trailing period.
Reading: 10mA
